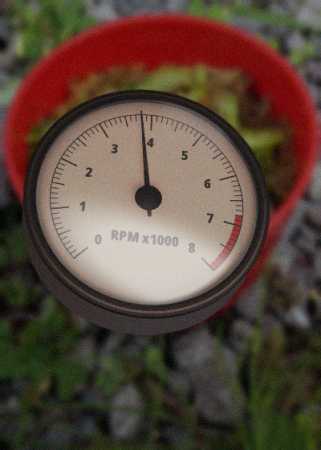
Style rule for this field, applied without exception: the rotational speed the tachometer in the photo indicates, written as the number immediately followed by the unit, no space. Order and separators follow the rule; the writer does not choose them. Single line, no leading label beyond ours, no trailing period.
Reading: 3800rpm
